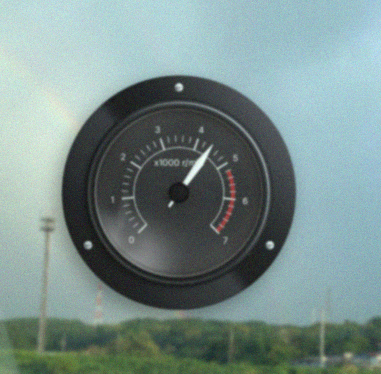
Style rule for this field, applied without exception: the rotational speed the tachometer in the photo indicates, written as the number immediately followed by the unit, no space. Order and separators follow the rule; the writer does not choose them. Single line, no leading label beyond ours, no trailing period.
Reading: 4400rpm
